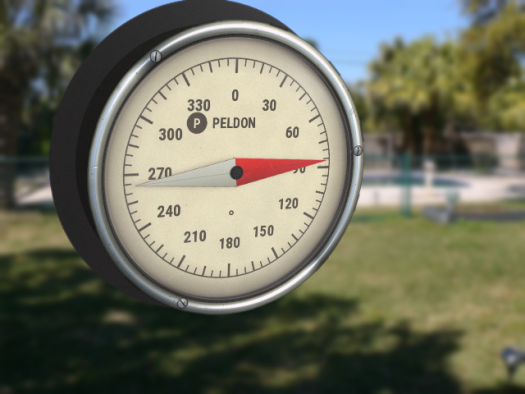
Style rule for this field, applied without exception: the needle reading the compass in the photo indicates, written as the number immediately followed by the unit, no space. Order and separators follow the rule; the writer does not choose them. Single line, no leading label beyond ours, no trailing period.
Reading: 85°
